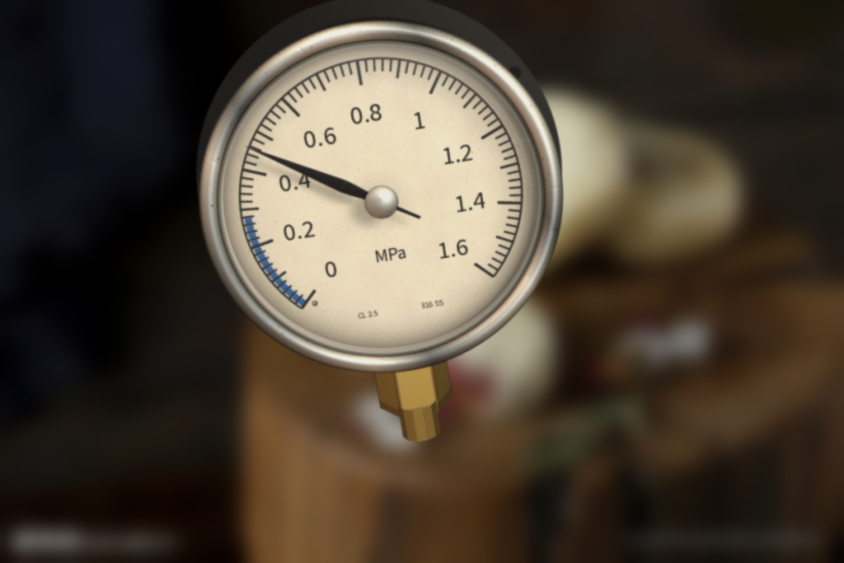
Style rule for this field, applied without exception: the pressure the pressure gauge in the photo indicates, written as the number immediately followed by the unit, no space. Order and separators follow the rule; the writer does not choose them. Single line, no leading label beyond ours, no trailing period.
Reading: 0.46MPa
